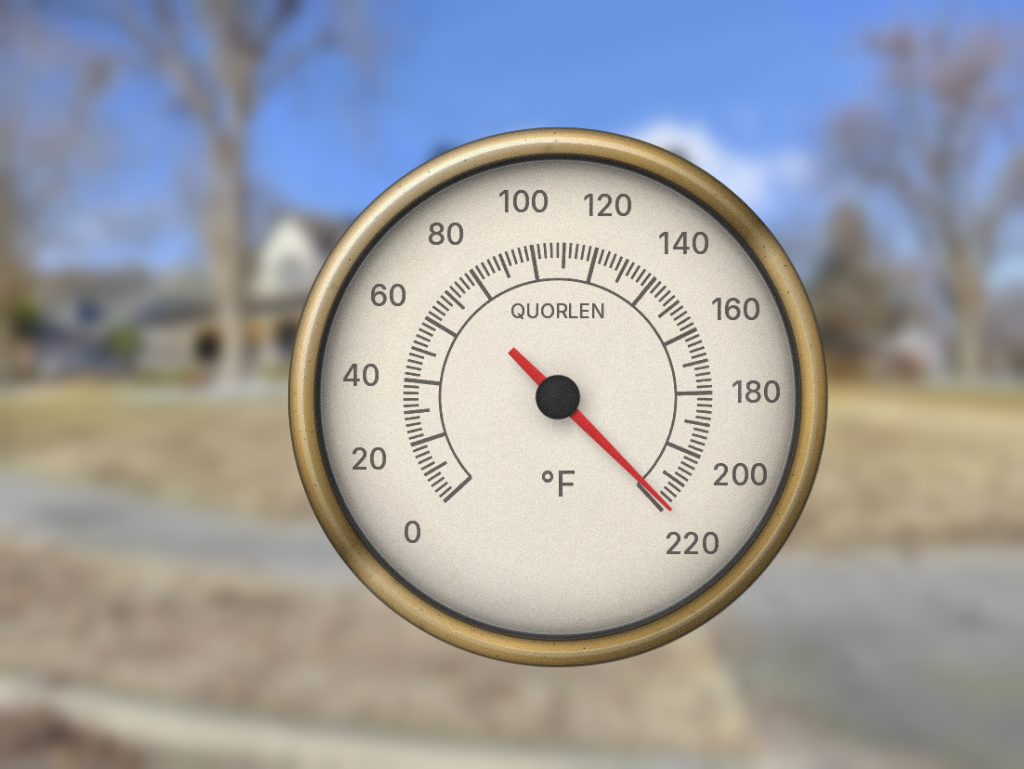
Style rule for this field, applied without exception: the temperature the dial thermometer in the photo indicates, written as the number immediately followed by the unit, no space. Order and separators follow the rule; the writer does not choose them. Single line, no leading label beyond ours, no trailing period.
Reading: 218°F
